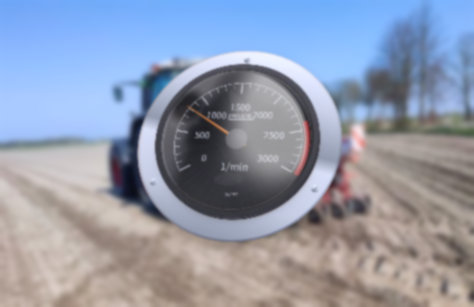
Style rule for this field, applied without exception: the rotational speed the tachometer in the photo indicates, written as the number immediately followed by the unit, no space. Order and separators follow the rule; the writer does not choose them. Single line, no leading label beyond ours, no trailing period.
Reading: 800rpm
